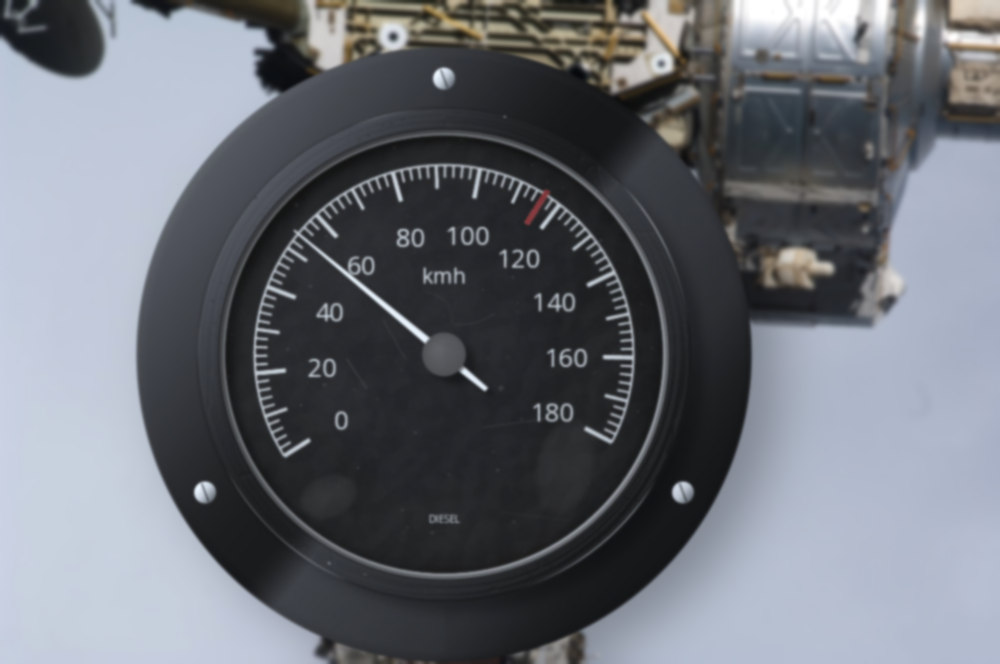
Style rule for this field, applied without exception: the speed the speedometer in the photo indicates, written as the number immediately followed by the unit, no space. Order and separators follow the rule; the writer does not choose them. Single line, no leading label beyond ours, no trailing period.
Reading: 54km/h
